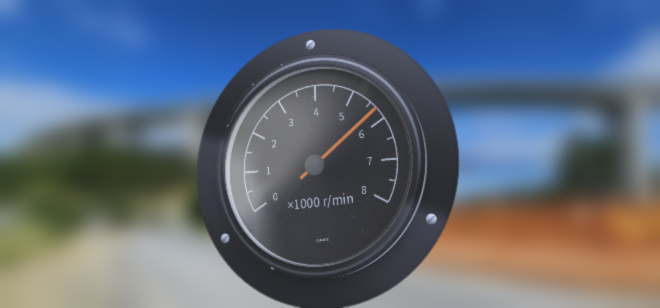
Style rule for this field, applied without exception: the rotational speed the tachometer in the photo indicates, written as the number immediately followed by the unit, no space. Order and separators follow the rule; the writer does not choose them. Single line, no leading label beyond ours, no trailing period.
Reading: 5750rpm
